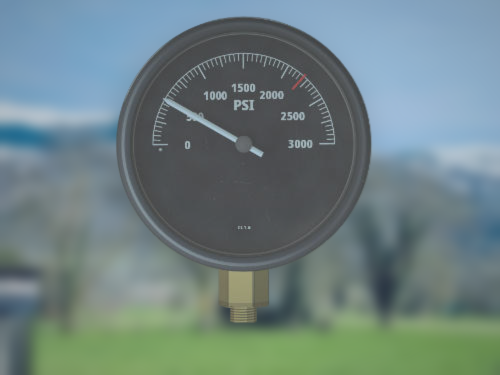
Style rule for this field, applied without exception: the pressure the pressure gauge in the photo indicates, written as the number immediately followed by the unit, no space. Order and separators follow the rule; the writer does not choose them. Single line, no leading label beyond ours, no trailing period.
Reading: 500psi
